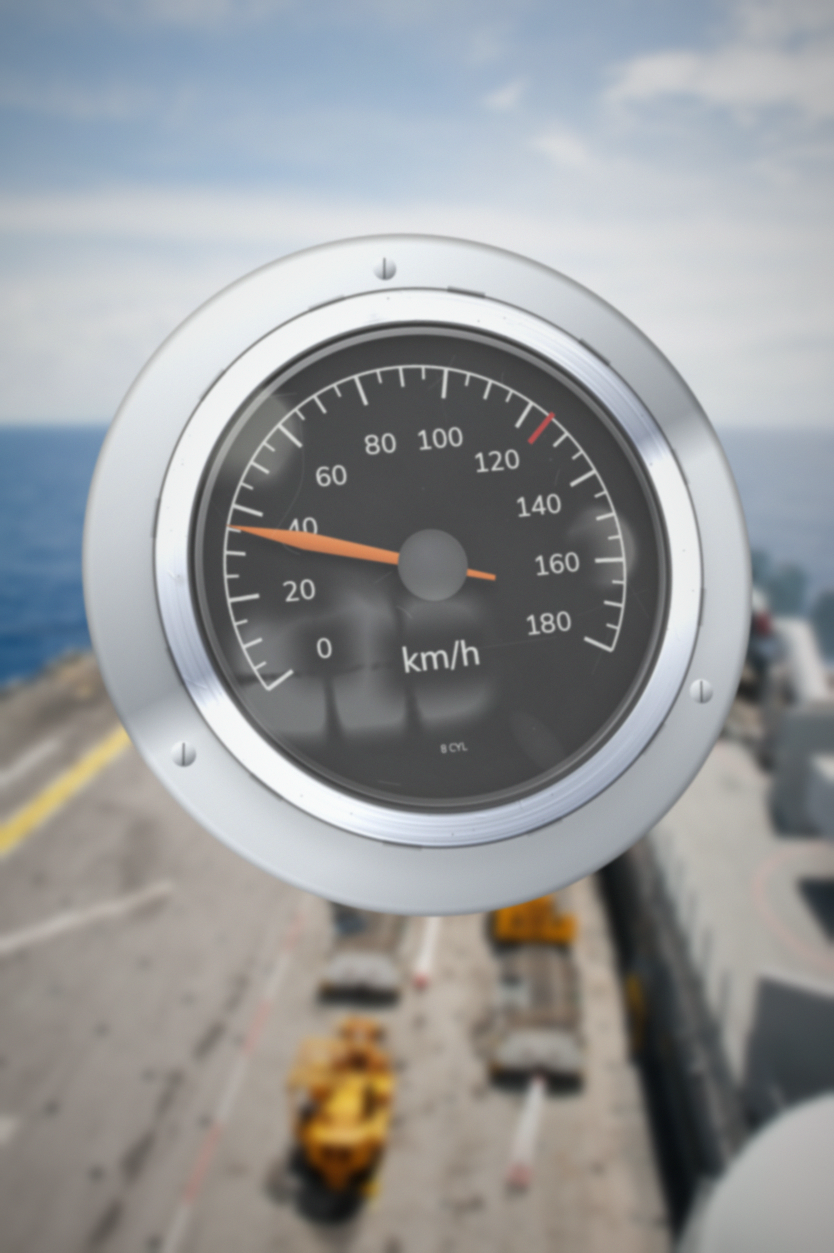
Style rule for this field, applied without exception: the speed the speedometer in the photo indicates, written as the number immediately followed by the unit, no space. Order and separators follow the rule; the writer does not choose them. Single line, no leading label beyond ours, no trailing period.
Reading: 35km/h
